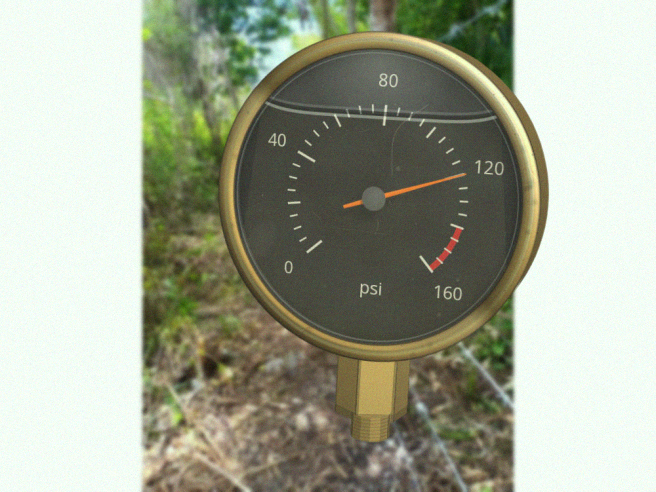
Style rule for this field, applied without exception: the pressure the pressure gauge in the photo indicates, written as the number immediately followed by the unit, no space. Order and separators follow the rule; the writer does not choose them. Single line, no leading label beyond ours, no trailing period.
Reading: 120psi
